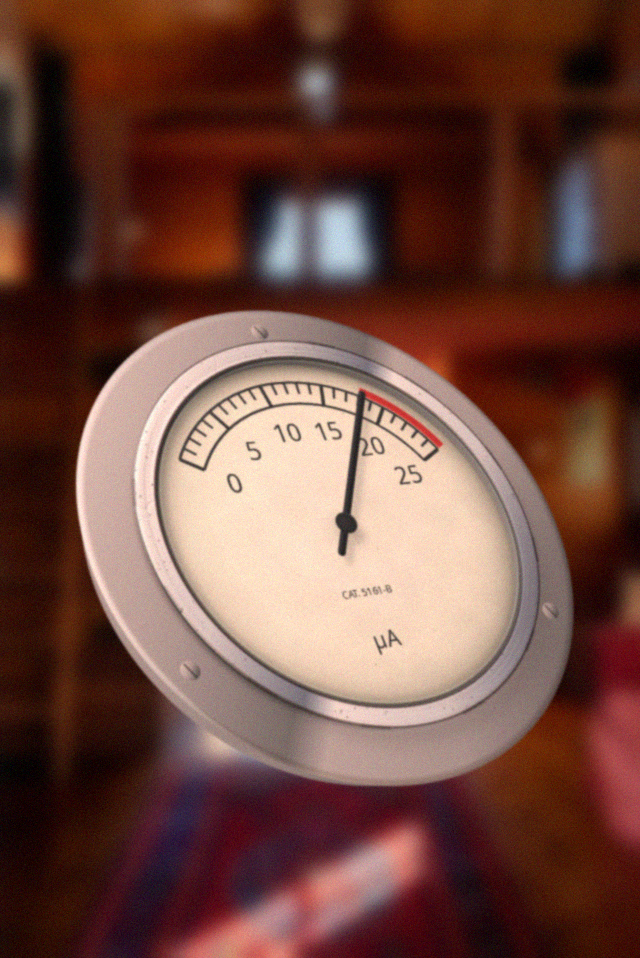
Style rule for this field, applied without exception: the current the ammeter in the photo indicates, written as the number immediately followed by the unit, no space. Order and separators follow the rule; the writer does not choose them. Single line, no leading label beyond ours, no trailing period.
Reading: 18µA
